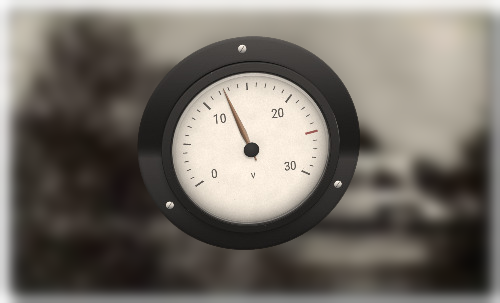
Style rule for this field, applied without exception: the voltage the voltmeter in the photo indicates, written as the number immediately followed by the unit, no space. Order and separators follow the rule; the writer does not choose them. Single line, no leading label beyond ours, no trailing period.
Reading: 12.5V
